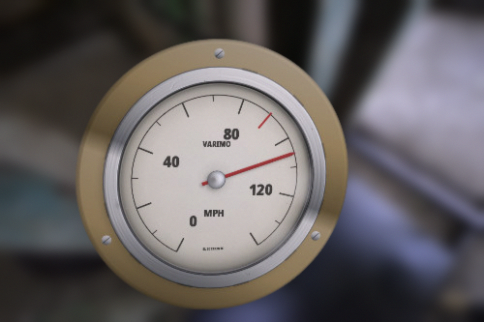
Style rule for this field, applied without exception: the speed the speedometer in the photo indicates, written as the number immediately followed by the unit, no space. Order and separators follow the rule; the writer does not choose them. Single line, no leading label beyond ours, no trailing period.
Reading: 105mph
